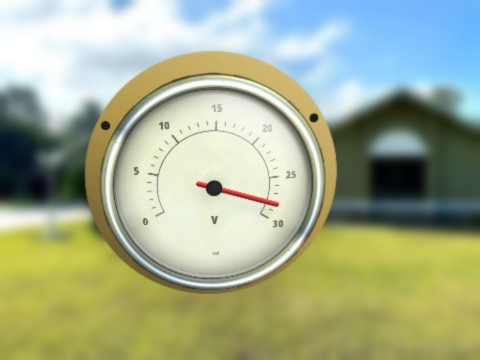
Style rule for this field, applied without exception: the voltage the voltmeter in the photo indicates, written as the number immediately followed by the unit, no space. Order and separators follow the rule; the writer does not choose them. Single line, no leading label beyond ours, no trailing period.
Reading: 28V
